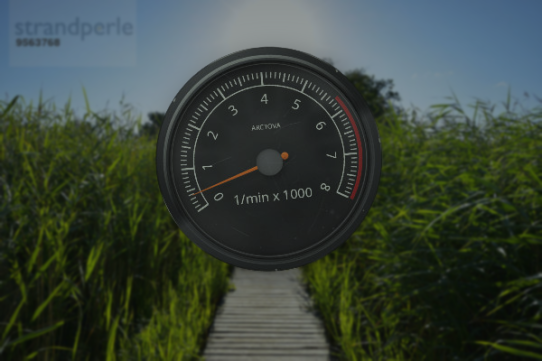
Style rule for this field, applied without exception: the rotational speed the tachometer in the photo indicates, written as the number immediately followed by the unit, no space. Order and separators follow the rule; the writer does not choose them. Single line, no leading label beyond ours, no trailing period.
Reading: 400rpm
